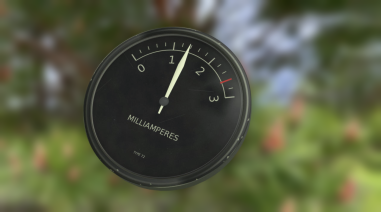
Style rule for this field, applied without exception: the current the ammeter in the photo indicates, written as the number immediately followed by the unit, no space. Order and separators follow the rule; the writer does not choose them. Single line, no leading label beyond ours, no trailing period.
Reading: 1.4mA
